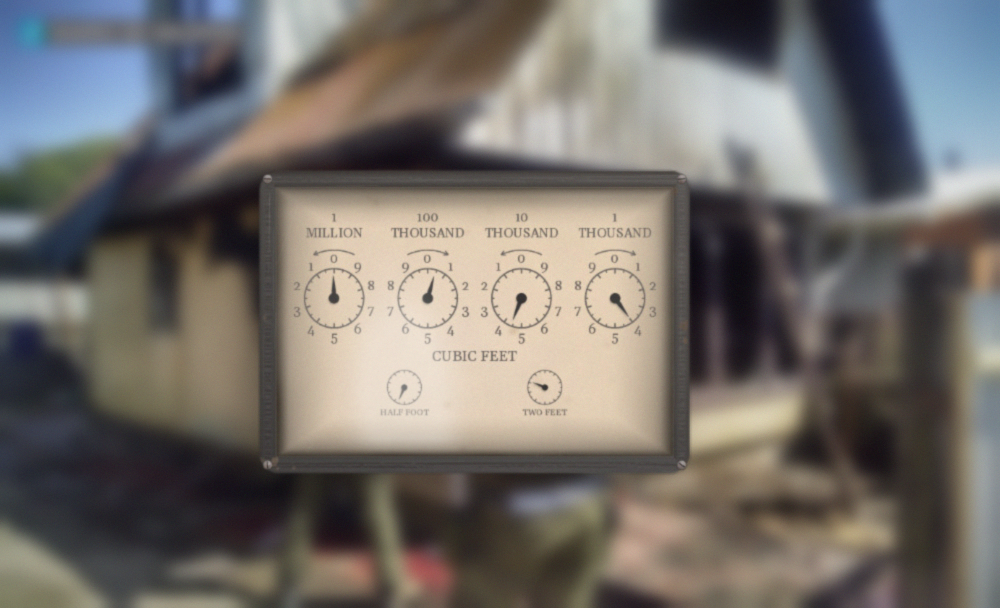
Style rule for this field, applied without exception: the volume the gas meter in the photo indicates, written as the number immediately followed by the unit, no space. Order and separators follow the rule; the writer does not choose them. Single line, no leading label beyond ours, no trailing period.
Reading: 4400ft³
